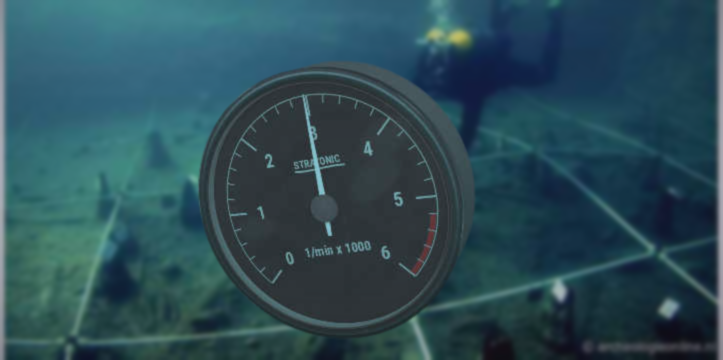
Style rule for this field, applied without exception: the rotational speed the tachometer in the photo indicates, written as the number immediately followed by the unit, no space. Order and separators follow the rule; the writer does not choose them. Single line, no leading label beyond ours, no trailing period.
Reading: 3000rpm
